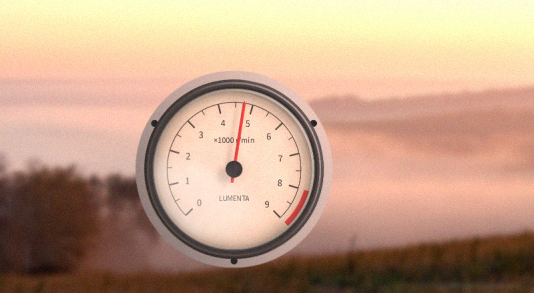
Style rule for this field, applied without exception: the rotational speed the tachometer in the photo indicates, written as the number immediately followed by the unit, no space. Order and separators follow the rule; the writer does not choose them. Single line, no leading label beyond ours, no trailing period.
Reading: 4750rpm
